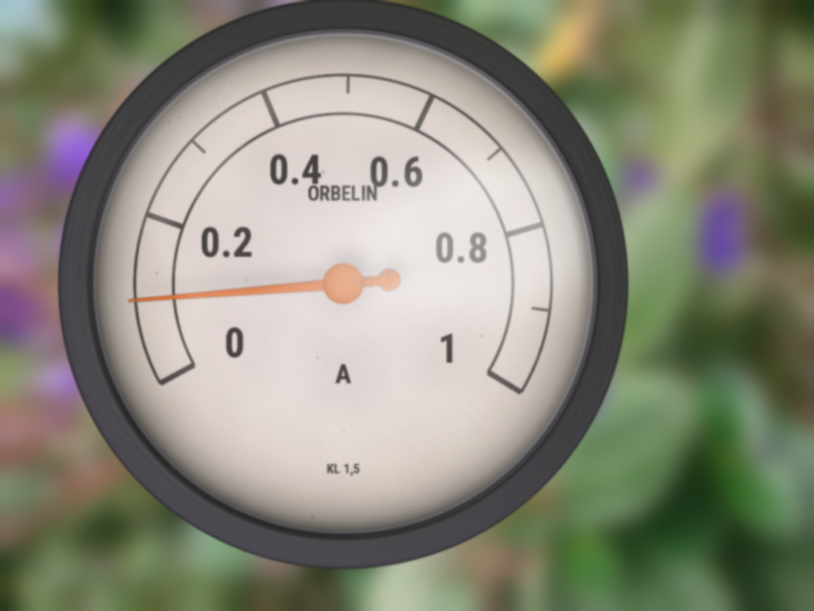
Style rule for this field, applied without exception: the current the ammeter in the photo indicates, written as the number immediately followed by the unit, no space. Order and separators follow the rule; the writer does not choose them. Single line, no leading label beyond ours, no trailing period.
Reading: 0.1A
